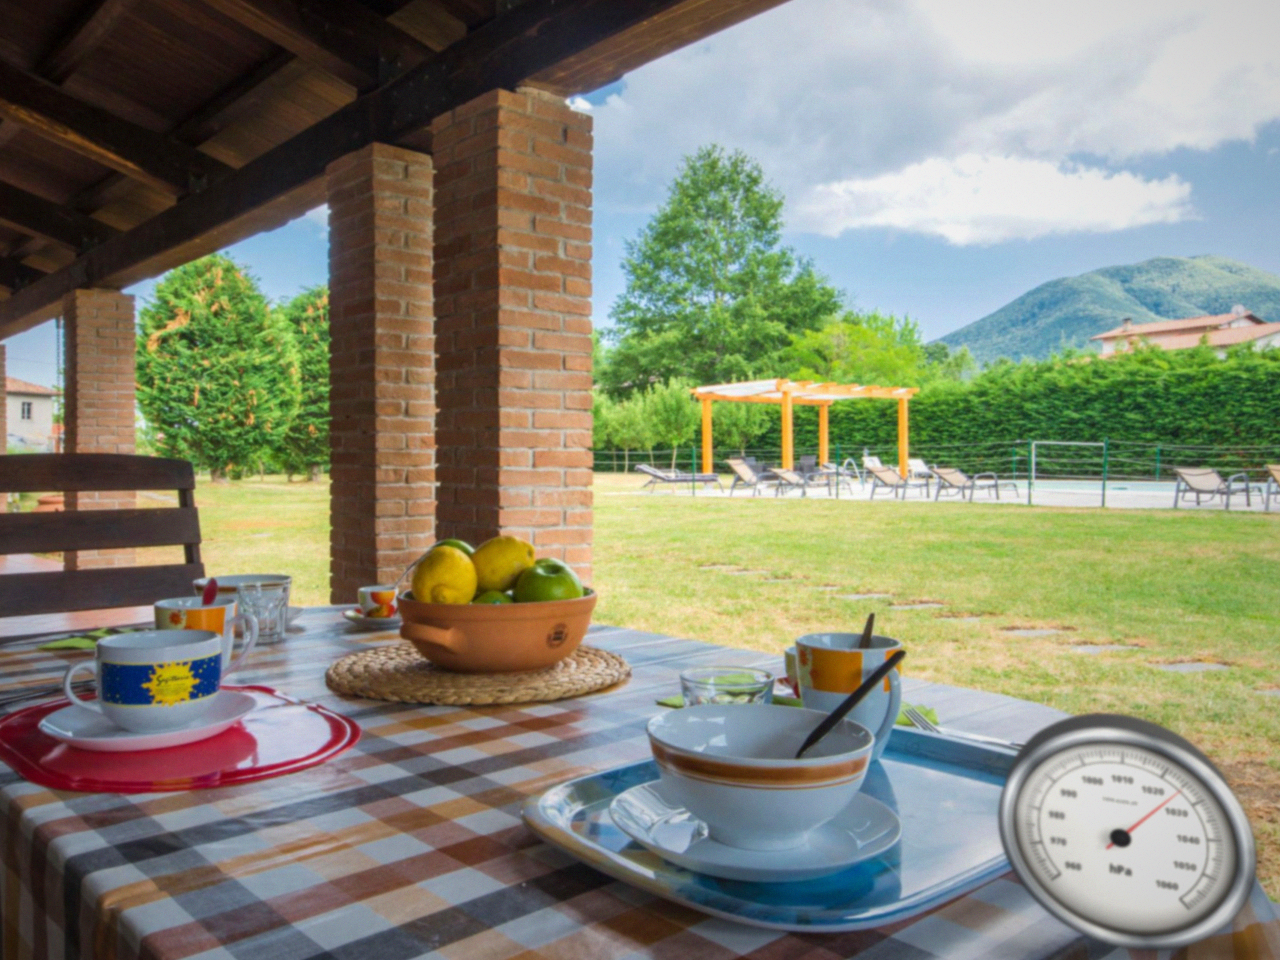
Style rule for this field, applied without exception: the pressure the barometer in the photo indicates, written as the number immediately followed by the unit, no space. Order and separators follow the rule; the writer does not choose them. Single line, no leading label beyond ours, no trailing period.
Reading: 1025hPa
